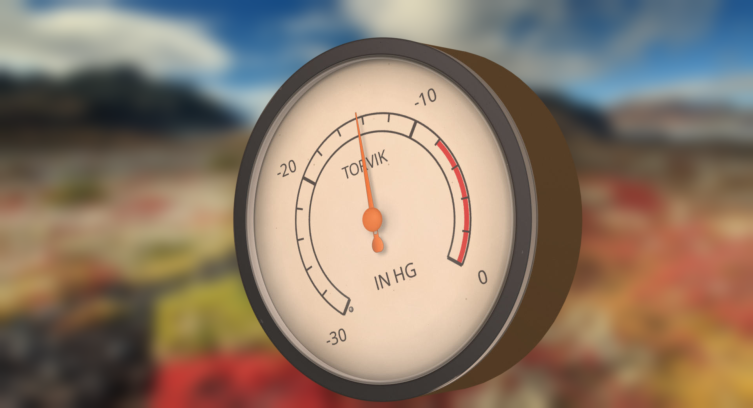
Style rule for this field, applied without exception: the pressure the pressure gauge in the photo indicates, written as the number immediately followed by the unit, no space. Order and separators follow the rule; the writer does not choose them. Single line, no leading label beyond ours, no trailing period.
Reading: -14inHg
